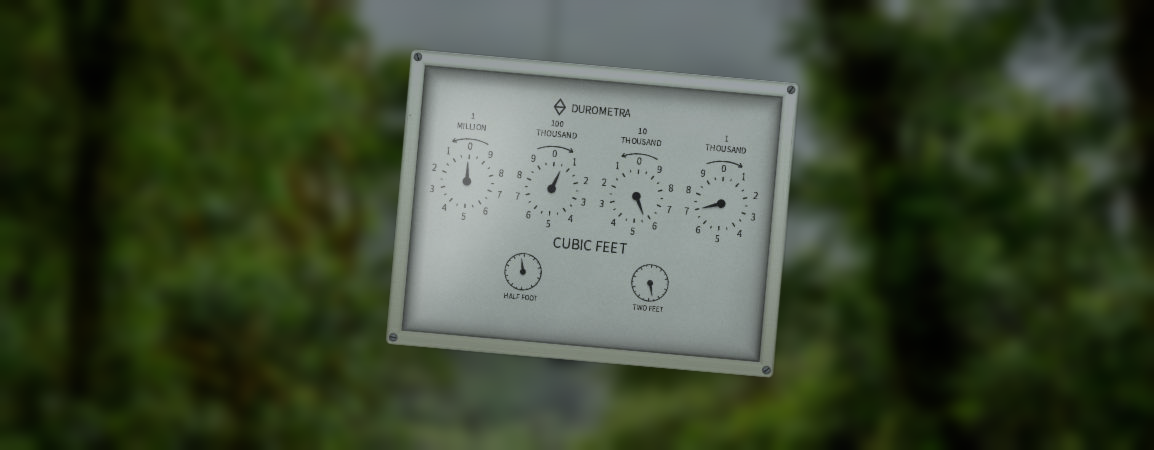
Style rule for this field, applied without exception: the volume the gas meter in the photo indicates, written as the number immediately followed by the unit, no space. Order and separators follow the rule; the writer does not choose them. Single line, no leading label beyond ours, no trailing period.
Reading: 5700ft³
